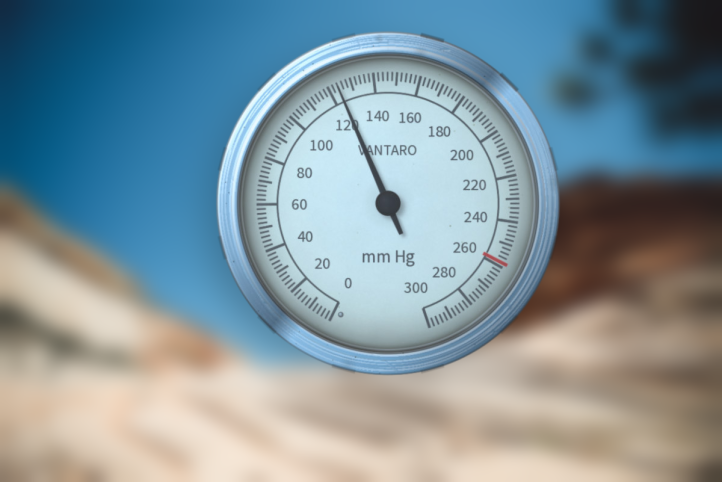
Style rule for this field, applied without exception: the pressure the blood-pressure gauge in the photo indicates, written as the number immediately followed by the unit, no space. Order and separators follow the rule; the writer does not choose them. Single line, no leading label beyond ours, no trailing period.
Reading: 124mmHg
